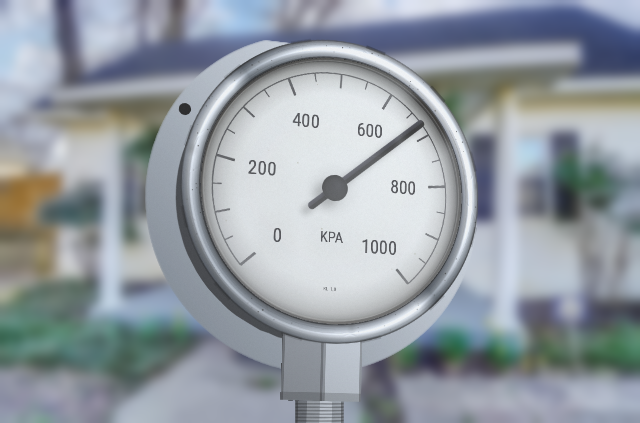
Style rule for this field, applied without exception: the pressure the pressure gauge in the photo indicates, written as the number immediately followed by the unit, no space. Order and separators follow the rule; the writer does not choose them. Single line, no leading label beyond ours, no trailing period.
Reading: 675kPa
